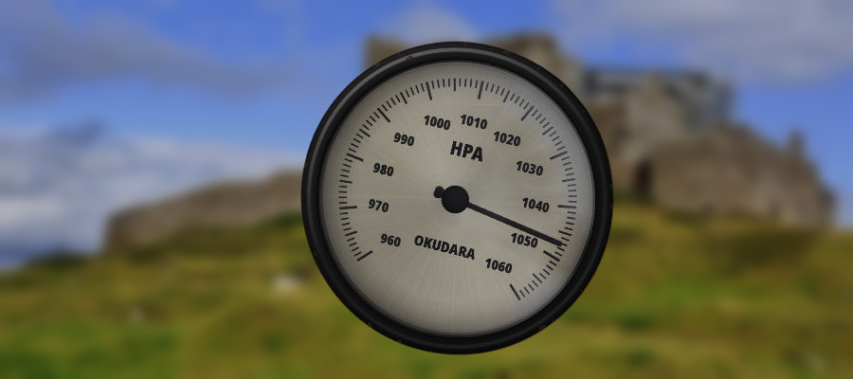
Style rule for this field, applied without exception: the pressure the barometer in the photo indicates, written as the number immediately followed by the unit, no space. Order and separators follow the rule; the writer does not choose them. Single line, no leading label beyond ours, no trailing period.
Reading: 1047hPa
